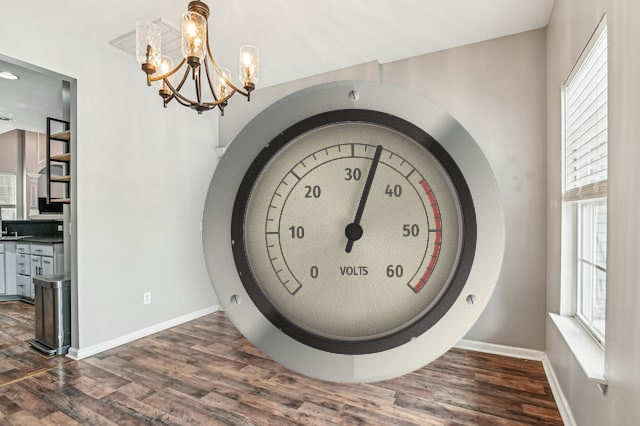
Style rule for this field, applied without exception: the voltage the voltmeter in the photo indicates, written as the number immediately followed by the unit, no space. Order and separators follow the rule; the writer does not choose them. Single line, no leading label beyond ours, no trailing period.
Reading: 34V
